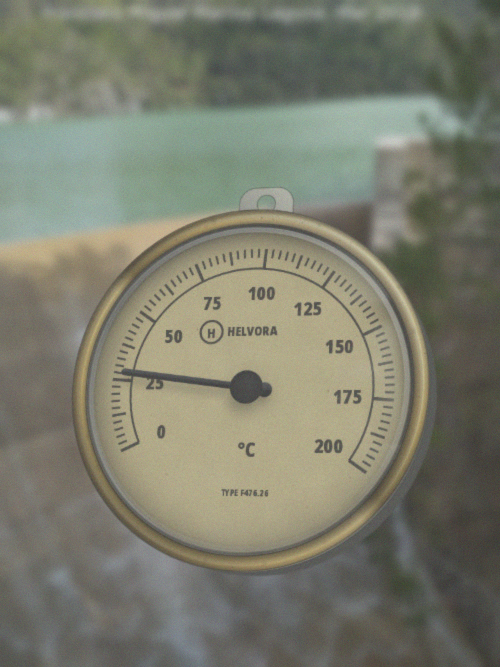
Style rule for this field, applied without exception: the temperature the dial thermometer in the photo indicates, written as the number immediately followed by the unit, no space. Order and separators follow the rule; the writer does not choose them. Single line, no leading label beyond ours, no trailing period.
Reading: 27.5°C
